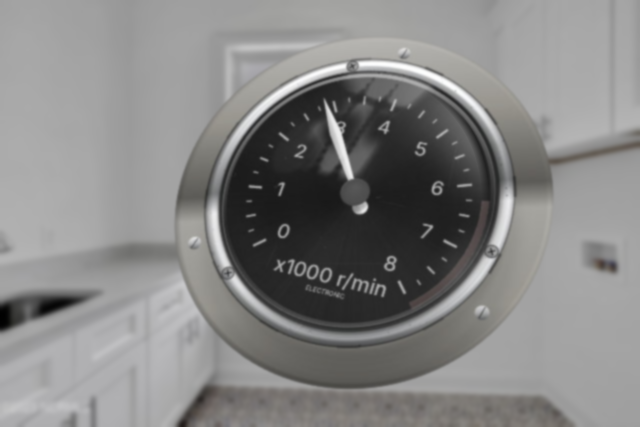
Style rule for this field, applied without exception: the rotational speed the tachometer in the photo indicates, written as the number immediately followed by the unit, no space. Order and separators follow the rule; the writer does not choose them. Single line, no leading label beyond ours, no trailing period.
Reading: 2875rpm
